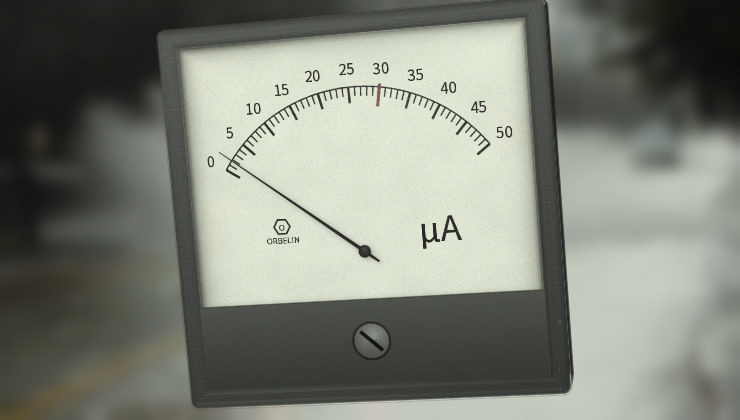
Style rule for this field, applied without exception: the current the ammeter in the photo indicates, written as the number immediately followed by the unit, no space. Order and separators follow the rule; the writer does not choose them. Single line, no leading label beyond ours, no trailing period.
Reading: 2µA
